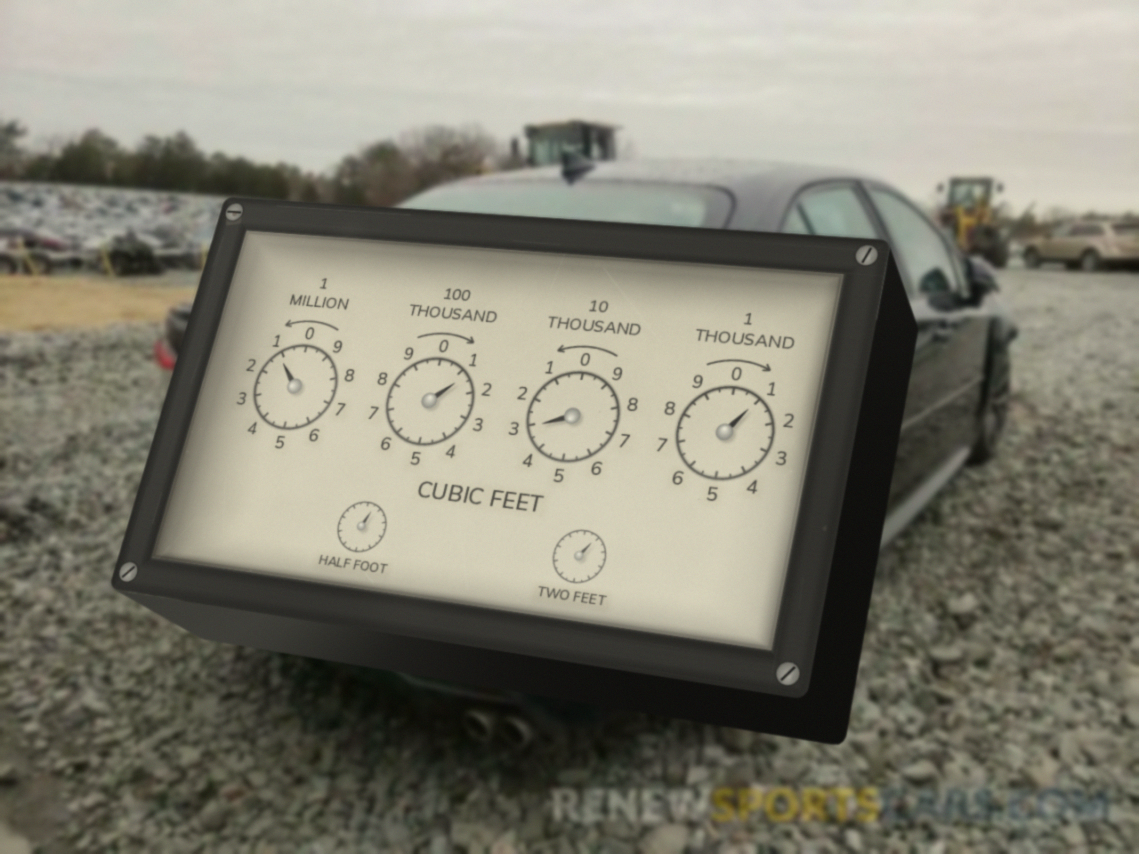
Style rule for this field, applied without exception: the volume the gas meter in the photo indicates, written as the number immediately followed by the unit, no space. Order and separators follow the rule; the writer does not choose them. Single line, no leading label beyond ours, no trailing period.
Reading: 113100ft³
